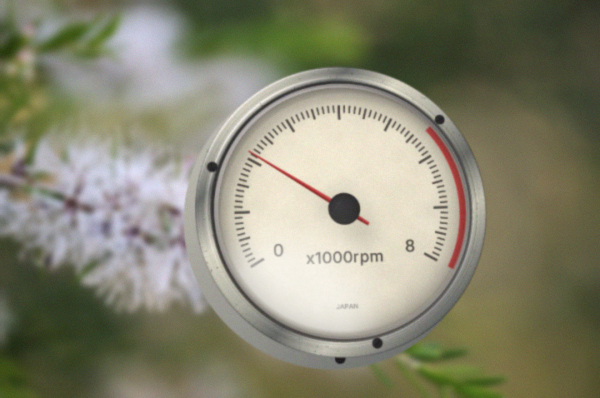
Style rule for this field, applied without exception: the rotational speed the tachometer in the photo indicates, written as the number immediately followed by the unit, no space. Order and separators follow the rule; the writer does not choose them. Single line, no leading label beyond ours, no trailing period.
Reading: 2100rpm
